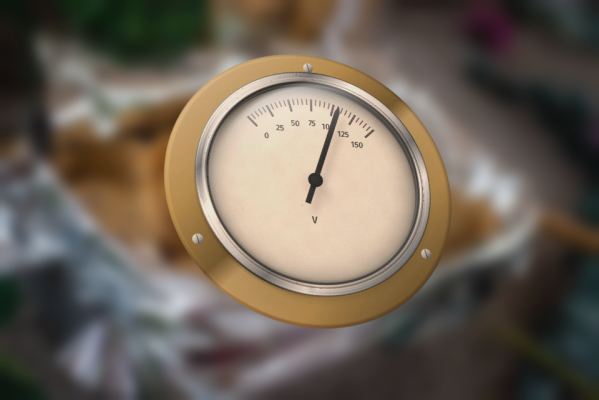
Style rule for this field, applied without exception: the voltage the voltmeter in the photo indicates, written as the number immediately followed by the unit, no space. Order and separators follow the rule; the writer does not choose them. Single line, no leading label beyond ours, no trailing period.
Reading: 105V
